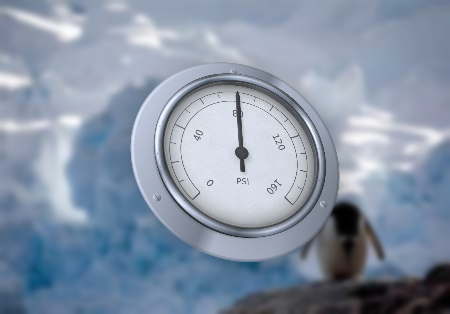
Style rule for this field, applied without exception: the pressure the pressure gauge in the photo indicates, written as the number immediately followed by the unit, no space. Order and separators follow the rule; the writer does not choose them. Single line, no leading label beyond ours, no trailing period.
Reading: 80psi
